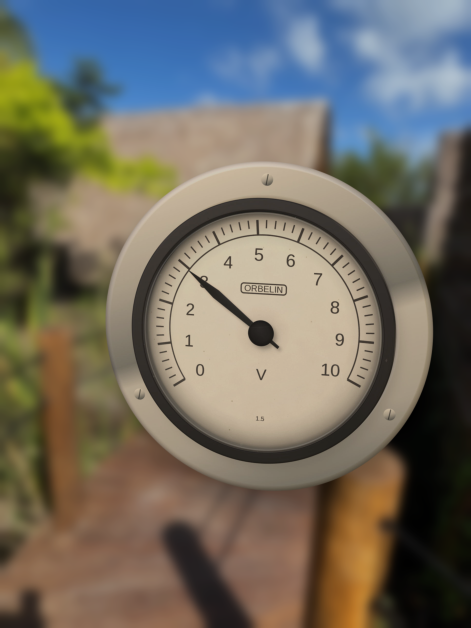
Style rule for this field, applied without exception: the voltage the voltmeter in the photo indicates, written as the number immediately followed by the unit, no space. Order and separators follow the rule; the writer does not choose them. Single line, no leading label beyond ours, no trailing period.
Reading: 3V
